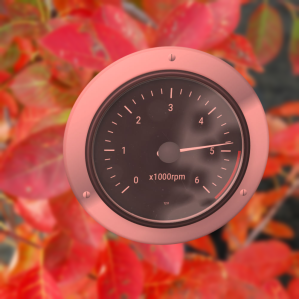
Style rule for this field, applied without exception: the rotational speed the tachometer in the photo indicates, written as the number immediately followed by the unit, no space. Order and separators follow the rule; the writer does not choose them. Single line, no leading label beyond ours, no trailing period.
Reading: 4800rpm
